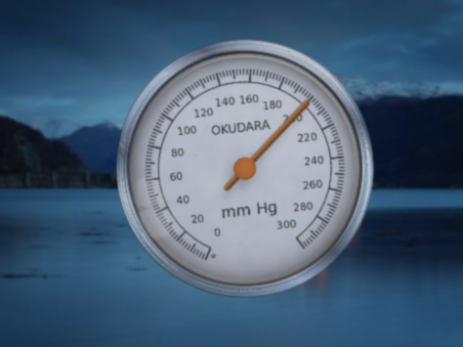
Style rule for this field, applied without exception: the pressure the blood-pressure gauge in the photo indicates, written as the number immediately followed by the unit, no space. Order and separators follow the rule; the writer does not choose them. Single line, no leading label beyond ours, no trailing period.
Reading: 200mmHg
